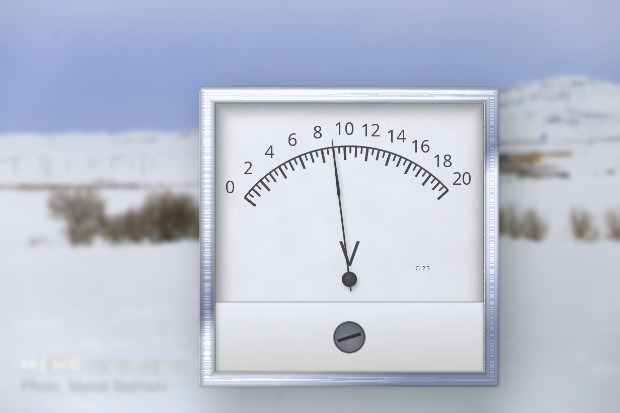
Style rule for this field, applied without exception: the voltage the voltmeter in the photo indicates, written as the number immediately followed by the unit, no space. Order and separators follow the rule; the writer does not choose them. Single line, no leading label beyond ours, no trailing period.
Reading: 9V
